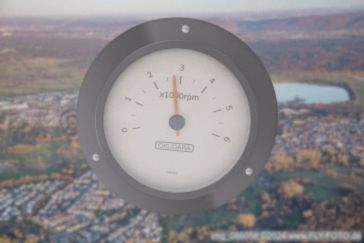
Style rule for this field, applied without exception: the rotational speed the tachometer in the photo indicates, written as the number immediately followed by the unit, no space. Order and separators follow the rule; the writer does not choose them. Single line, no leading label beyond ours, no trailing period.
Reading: 2750rpm
